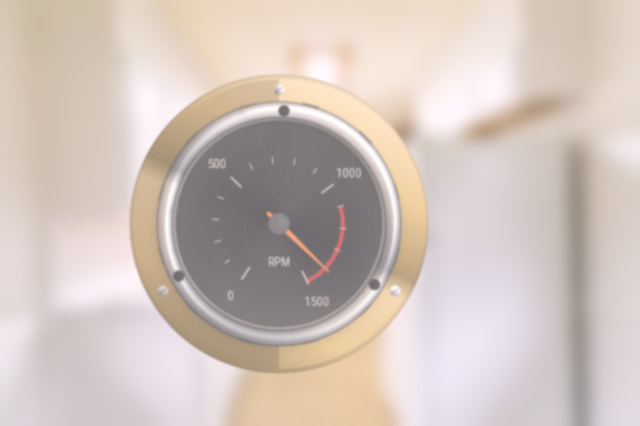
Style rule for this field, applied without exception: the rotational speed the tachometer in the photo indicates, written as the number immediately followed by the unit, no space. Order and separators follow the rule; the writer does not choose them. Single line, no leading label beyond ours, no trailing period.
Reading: 1400rpm
